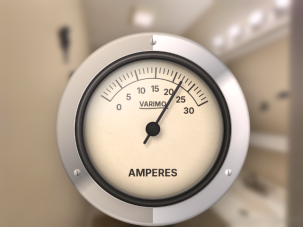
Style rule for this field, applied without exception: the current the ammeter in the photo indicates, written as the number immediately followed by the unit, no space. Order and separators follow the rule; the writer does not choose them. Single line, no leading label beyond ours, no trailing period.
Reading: 22A
